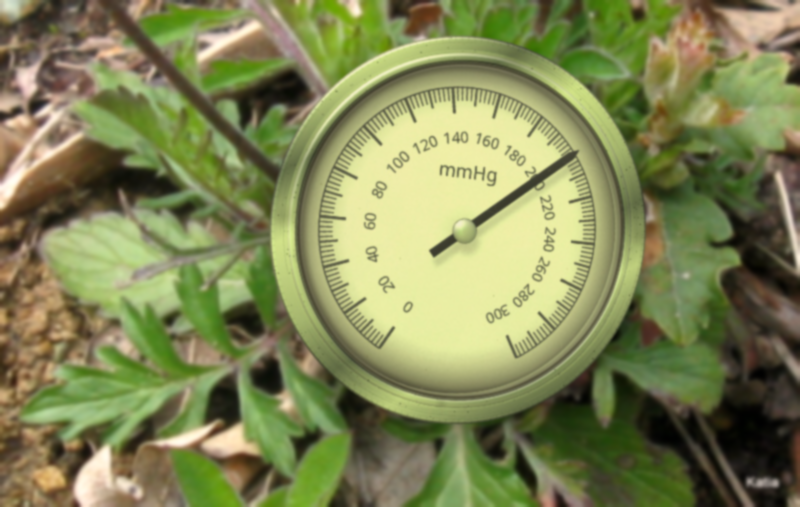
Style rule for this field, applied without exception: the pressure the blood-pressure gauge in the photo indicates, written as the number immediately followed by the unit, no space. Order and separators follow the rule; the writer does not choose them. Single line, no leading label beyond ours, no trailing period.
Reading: 200mmHg
